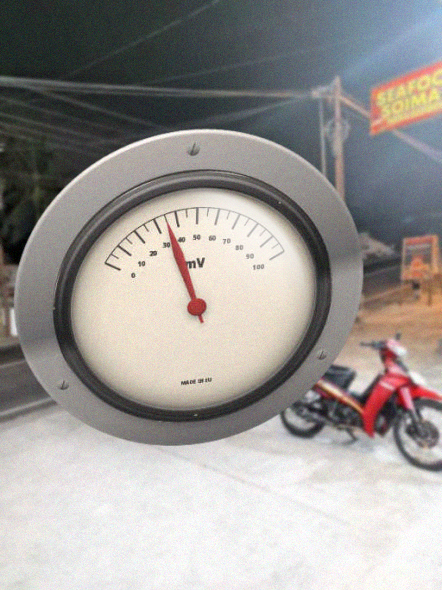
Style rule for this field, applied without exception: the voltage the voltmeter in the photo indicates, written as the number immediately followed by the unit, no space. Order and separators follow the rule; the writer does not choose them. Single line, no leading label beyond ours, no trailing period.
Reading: 35mV
